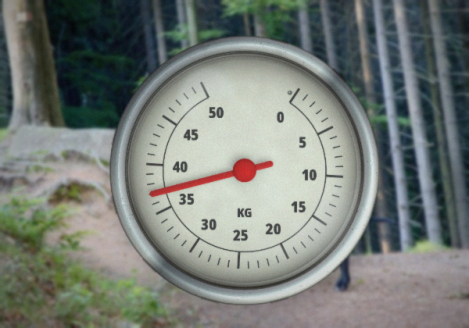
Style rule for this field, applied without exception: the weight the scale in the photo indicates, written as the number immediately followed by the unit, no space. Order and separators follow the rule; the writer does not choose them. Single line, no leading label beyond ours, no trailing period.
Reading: 37kg
